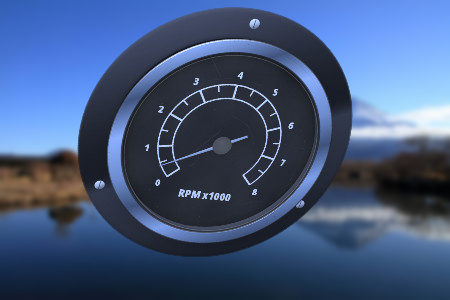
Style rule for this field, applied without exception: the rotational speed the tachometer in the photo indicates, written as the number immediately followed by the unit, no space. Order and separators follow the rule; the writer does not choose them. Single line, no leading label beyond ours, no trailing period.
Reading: 500rpm
